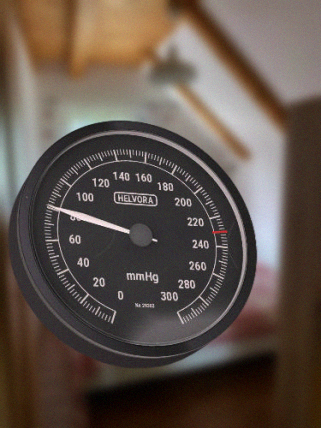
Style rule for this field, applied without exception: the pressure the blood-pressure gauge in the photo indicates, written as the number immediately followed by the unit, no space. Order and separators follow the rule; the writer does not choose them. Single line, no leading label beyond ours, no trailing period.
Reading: 80mmHg
